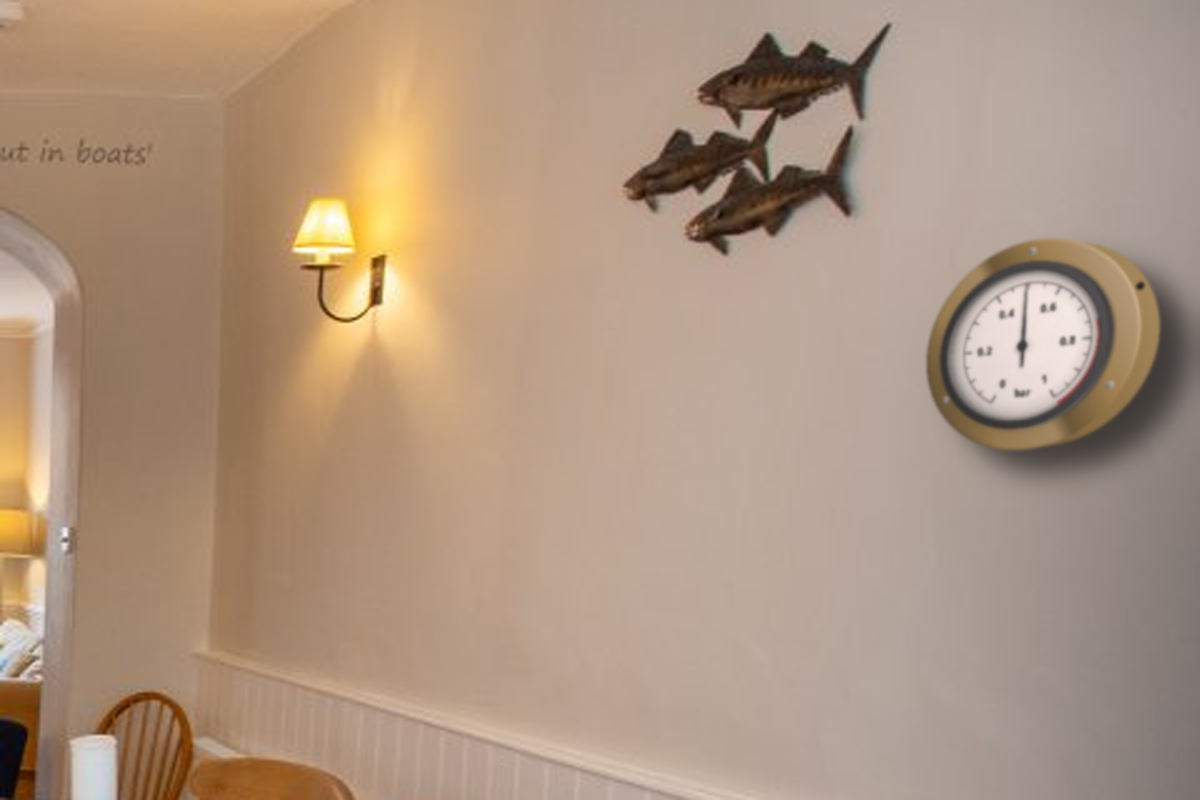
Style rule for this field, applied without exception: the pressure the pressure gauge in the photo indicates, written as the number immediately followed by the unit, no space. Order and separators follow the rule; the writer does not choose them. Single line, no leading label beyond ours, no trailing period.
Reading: 0.5bar
